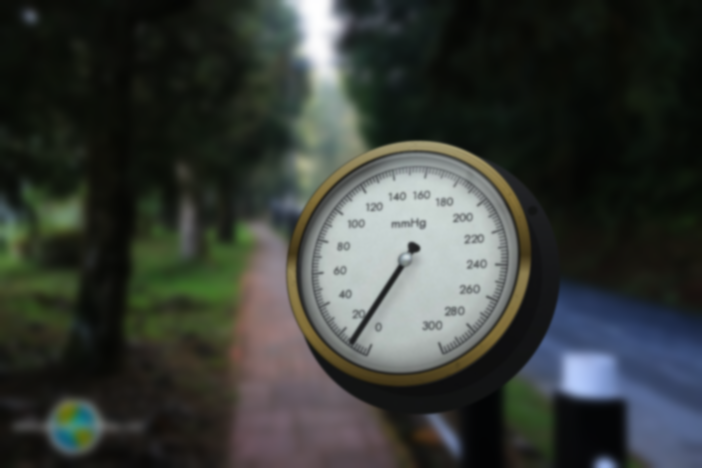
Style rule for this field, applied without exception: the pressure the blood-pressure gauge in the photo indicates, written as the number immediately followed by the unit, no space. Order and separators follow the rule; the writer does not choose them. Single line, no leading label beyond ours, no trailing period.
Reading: 10mmHg
